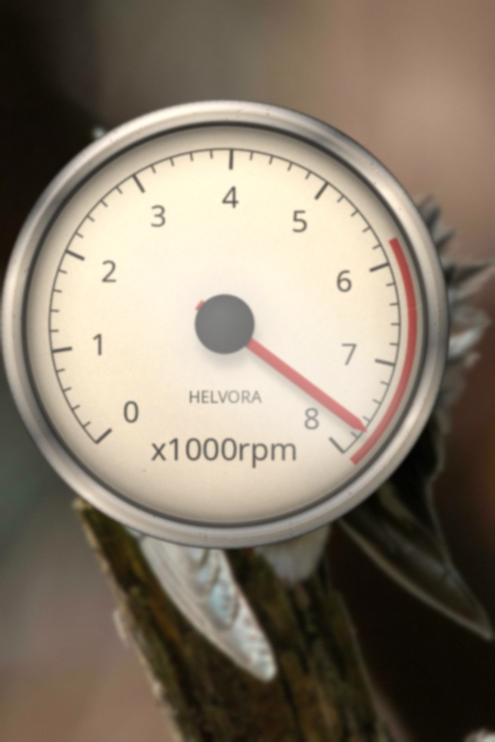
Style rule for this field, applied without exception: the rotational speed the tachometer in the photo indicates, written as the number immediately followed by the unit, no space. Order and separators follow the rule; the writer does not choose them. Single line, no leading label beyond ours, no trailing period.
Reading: 7700rpm
